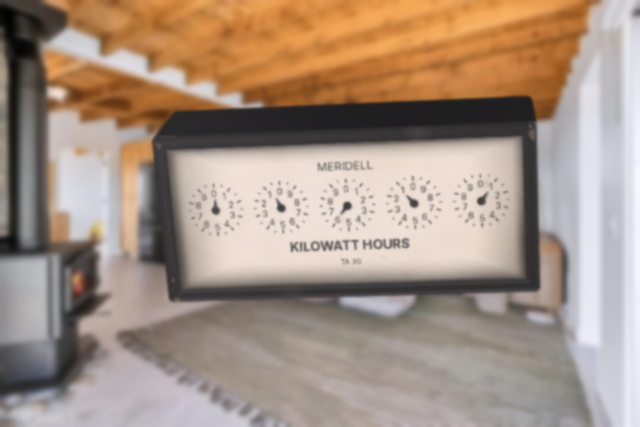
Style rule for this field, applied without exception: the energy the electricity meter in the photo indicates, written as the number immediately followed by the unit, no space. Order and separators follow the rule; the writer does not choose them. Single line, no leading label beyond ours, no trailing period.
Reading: 611kWh
